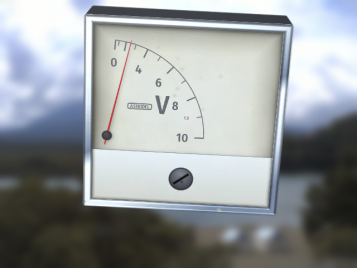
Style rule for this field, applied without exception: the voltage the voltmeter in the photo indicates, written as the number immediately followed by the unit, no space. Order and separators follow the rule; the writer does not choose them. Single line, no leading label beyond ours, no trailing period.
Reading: 2.5V
